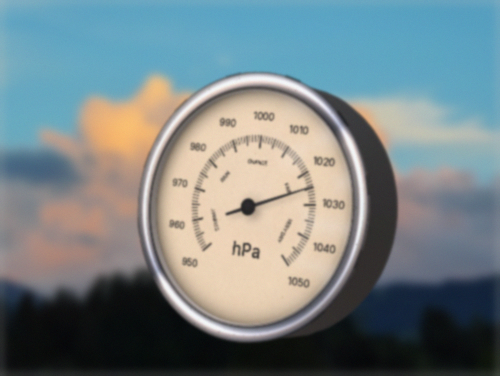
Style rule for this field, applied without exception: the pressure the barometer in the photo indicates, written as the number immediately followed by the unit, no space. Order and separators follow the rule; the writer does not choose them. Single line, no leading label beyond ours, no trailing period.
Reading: 1025hPa
